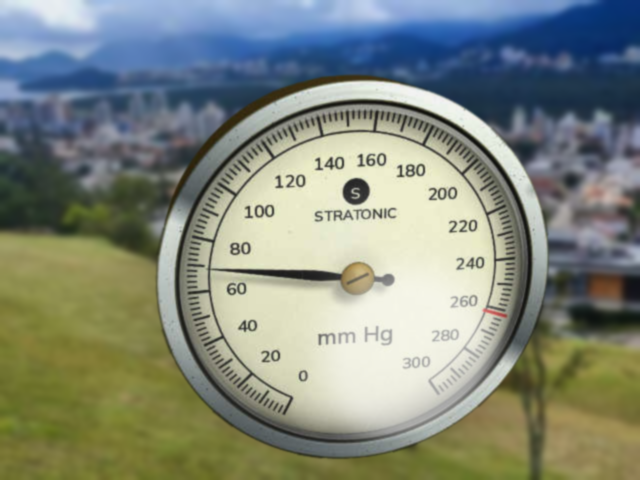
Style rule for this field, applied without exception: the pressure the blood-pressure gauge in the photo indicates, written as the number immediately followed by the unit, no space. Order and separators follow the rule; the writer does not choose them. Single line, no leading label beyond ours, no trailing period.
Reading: 70mmHg
